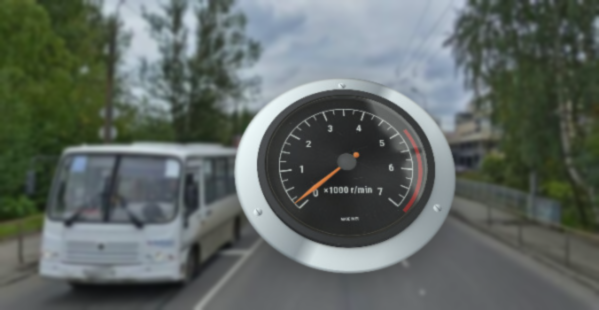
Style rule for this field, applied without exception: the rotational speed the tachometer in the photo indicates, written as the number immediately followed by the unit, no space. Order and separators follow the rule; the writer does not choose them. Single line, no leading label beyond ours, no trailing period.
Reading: 125rpm
